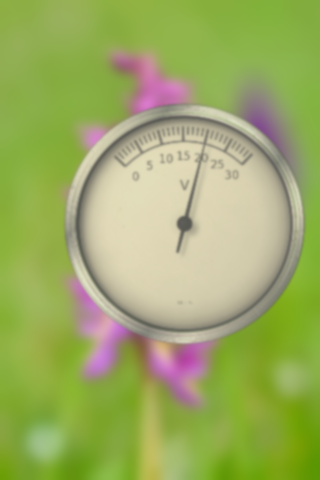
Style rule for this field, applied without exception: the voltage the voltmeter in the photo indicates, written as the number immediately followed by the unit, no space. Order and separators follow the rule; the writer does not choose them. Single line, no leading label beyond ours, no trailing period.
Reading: 20V
